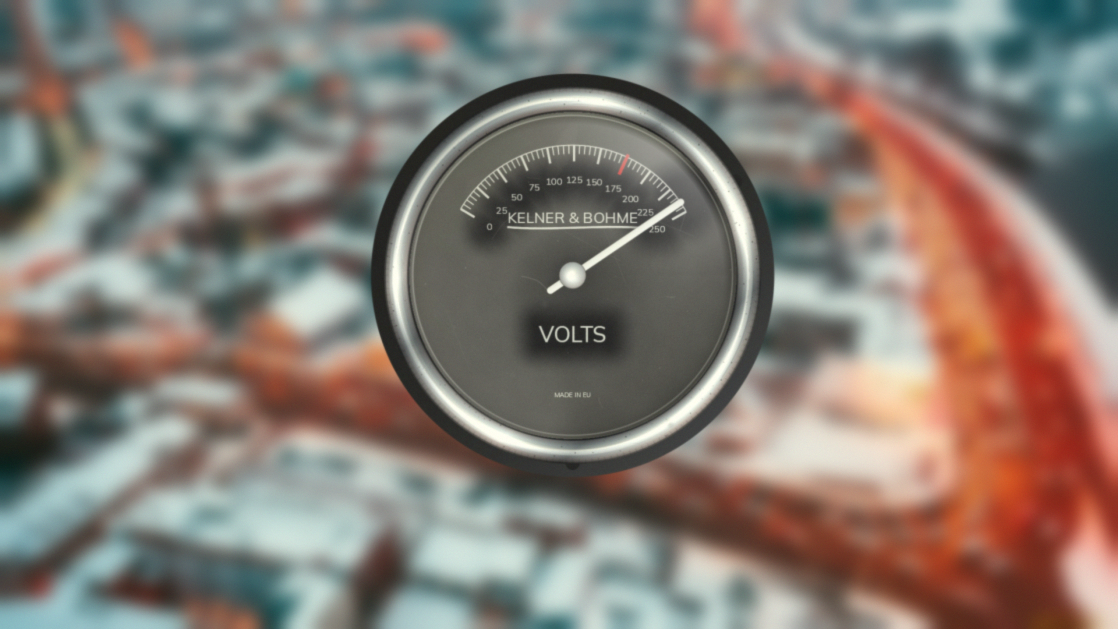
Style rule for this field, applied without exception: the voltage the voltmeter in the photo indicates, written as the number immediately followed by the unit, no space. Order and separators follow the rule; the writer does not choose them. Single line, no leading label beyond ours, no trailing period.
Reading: 240V
